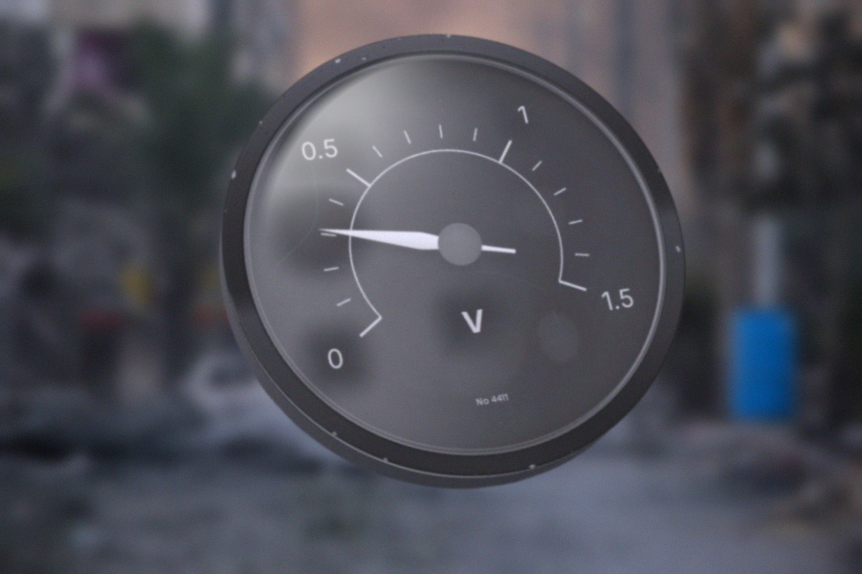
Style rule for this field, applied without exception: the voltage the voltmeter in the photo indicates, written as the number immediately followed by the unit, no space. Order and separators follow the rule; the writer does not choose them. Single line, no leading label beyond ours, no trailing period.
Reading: 0.3V
